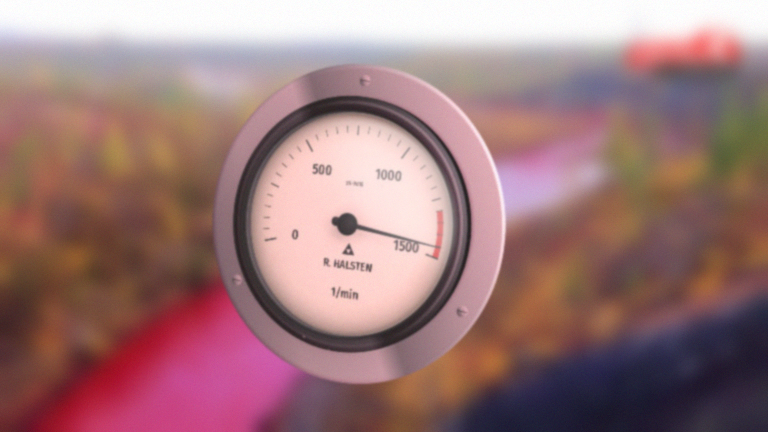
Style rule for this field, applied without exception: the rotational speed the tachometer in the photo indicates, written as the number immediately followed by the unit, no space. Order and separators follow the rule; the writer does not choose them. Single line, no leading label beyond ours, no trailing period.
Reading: 1450rpm
